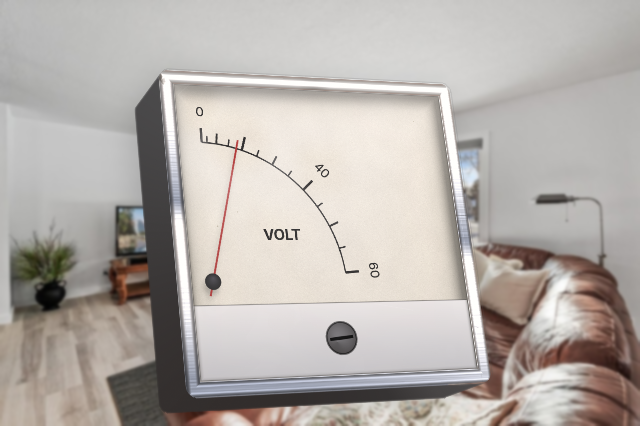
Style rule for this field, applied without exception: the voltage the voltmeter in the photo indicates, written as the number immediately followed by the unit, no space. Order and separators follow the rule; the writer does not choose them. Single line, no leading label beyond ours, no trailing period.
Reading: 17.5V
